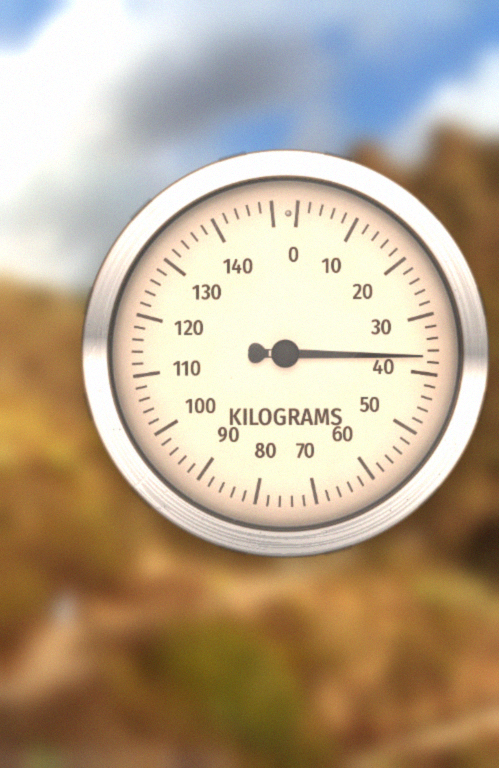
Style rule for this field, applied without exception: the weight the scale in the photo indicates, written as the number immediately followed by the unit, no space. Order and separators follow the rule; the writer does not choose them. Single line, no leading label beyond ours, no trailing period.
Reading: 37kg
